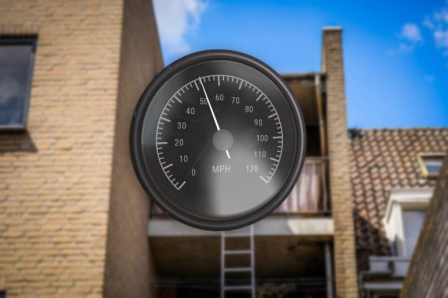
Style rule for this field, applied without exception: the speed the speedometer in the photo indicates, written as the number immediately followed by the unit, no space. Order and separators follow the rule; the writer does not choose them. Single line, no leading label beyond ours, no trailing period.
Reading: 52mph
